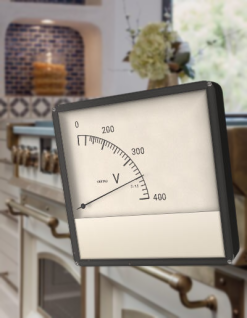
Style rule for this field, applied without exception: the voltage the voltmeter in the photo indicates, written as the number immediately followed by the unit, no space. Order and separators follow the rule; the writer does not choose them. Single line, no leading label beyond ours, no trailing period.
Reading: 350V
